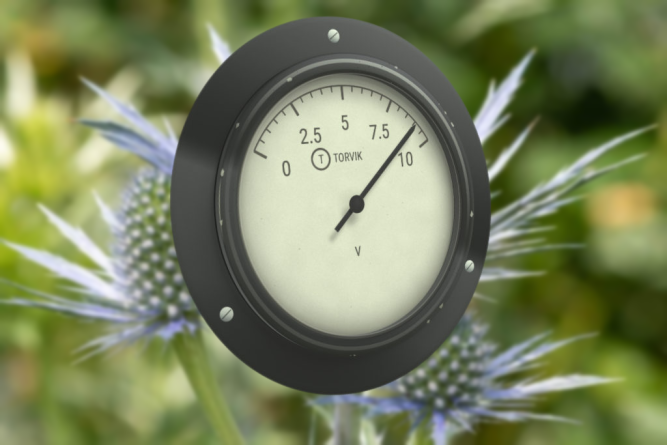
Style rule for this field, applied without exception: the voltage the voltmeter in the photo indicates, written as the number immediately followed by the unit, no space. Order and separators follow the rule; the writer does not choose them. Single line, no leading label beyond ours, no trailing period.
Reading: 9V
